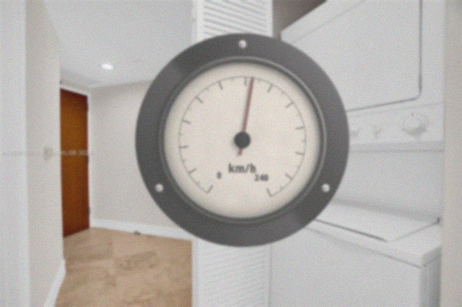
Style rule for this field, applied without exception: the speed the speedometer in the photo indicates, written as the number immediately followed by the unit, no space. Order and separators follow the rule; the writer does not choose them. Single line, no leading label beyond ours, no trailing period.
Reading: 125km/h
